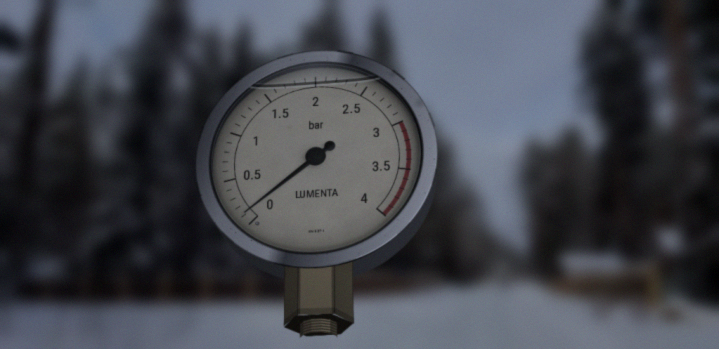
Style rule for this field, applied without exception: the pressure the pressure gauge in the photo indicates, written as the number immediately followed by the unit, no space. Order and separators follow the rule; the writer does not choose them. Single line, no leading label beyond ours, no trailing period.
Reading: 0.1bar
